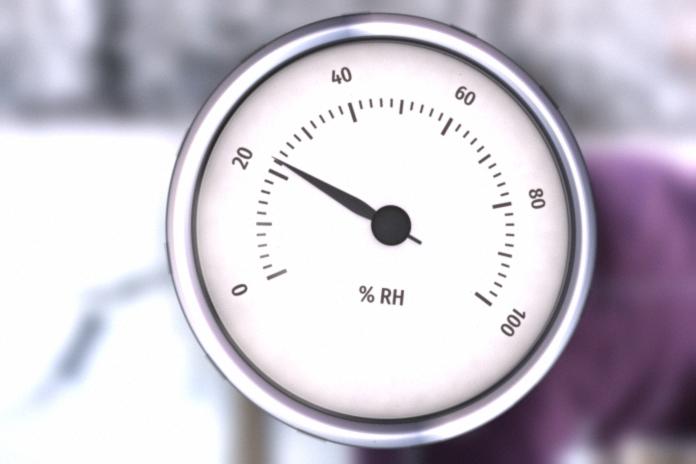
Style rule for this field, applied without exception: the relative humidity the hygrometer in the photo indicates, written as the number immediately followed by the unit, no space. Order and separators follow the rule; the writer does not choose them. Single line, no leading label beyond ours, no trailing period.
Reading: 22%
